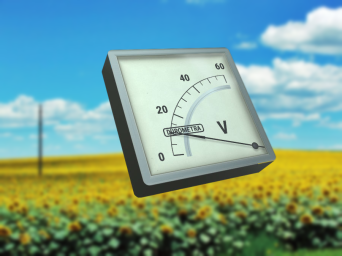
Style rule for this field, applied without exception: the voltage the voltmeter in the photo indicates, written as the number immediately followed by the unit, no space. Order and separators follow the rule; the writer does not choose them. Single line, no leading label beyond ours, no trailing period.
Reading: 10V
